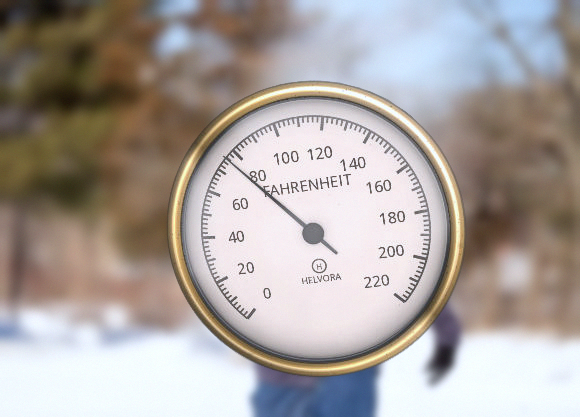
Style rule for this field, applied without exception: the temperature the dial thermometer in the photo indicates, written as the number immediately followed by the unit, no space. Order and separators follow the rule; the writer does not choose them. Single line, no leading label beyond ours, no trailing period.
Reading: 76°F
